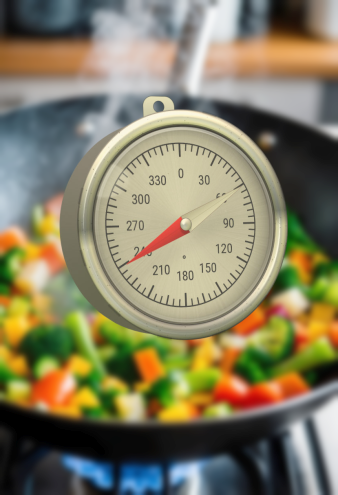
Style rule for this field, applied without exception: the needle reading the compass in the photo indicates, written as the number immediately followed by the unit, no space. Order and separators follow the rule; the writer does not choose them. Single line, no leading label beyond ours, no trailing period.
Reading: 240°
